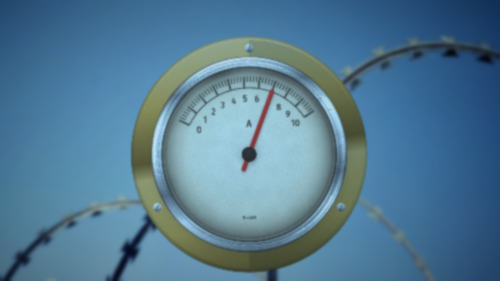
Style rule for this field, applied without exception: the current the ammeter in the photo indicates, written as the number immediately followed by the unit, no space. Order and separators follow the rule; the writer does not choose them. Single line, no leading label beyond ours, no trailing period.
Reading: 7A
